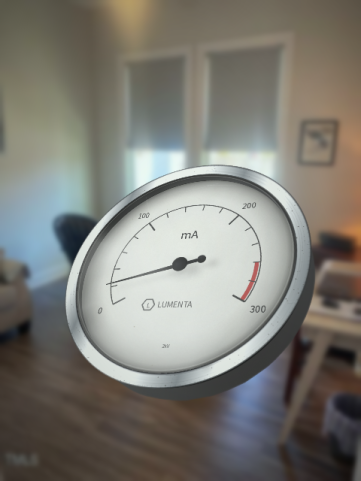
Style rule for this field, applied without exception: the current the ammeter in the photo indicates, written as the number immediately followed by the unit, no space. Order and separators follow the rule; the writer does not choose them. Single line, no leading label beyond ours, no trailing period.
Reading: 20mA
